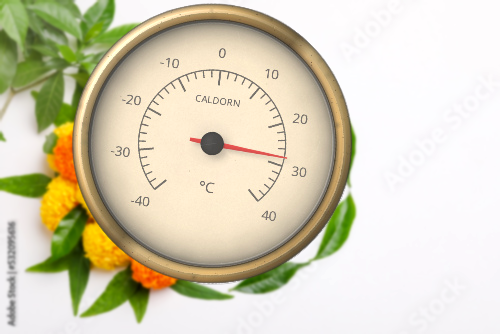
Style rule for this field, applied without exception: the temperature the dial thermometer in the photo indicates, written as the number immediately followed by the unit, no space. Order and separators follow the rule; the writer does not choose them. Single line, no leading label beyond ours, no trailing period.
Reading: 28°C
